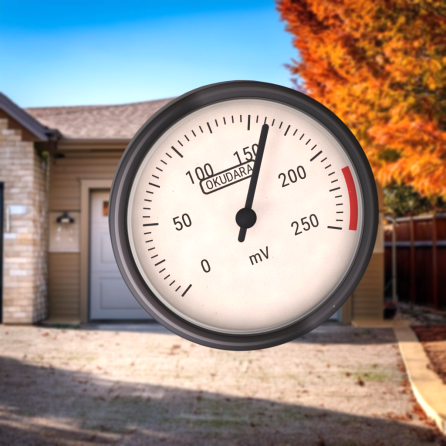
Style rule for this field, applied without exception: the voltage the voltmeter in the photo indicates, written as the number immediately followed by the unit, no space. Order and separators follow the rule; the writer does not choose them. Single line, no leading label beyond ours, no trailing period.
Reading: 160mV
